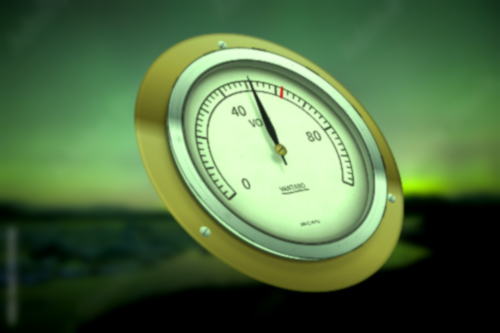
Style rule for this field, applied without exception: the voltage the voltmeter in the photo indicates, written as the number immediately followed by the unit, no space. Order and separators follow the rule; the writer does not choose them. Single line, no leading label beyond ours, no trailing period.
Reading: 50V
